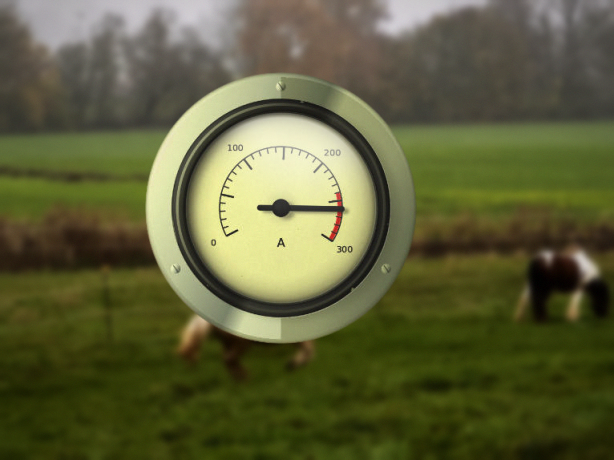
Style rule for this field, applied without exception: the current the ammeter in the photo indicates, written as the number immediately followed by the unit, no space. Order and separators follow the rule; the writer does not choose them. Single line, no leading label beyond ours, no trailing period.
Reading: 260A
